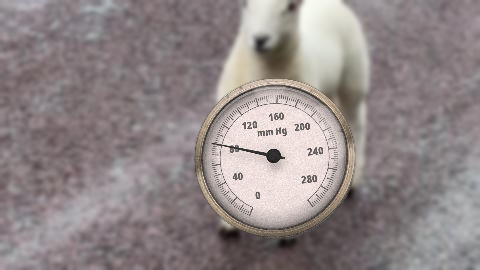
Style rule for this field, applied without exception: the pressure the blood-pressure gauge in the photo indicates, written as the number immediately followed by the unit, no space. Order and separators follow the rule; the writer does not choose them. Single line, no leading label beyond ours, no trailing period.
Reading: 80mmHg
